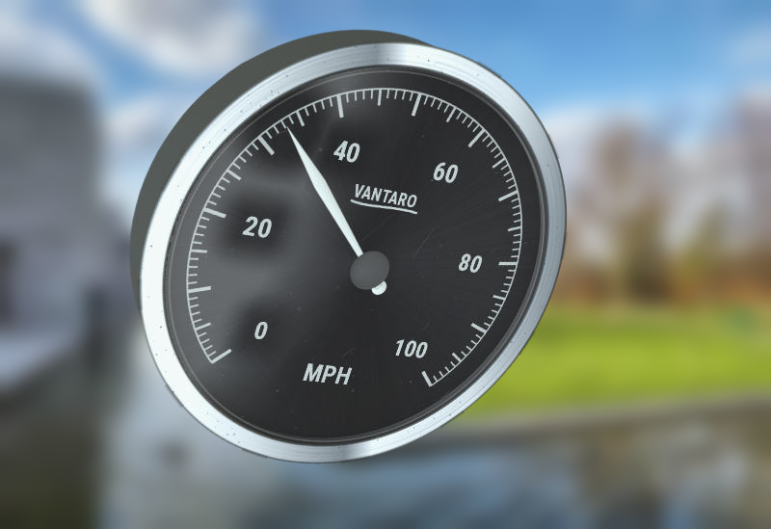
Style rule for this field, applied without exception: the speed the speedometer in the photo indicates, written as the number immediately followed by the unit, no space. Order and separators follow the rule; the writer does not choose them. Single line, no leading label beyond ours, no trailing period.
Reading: 33mph
